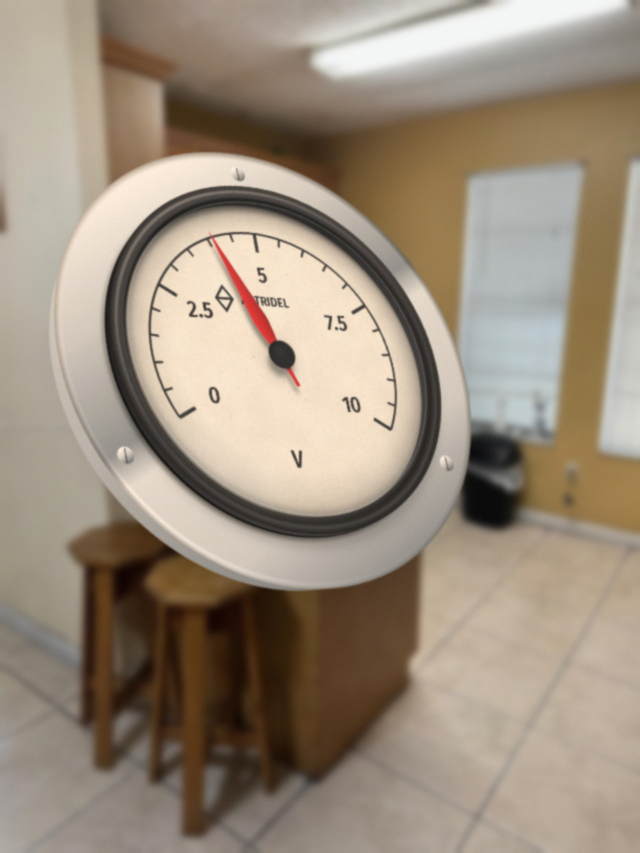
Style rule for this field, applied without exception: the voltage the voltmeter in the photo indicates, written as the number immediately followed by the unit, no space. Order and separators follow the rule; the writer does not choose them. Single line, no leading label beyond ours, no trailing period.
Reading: 4V
